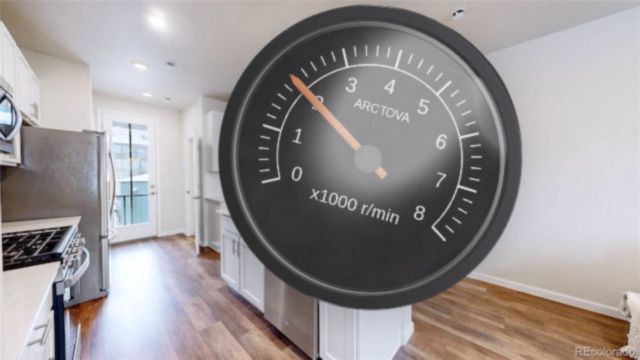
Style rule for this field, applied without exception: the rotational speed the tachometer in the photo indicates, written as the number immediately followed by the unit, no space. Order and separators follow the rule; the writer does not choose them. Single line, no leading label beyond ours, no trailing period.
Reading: 2000rpm
